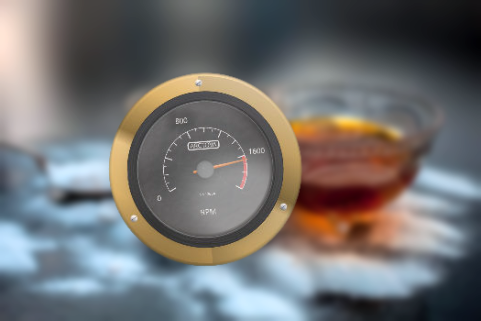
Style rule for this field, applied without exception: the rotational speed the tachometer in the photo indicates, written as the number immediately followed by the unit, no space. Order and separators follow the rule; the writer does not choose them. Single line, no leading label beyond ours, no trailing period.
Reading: 1650rpm
